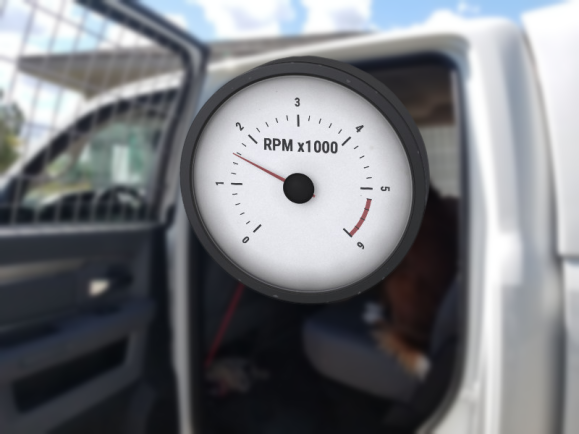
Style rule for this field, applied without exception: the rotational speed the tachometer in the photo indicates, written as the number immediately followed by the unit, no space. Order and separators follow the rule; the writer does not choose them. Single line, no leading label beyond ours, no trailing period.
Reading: 1600rpm
